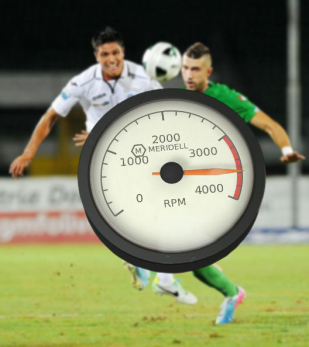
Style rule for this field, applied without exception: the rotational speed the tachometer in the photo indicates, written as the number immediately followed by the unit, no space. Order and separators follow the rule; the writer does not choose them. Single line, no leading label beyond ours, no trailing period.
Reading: 3600rpm
